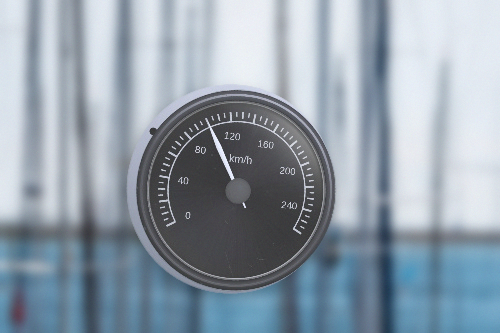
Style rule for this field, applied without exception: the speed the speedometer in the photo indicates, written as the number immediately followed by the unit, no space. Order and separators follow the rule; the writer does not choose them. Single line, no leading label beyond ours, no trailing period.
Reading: 100km/h
